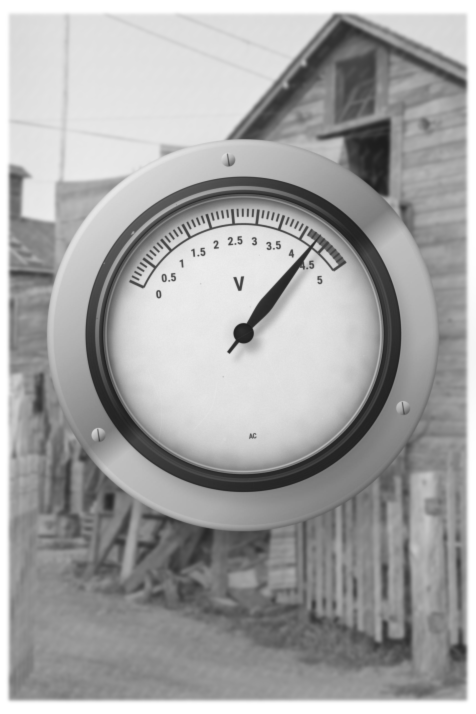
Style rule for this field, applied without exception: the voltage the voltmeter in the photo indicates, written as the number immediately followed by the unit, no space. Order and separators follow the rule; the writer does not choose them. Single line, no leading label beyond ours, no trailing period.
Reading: 4.3V
